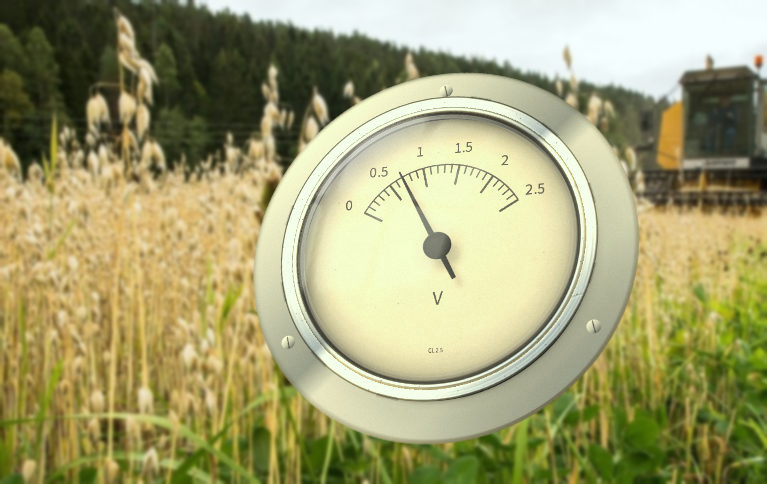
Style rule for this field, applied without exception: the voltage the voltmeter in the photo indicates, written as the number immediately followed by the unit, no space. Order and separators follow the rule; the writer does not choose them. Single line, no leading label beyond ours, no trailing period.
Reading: 0.7V
